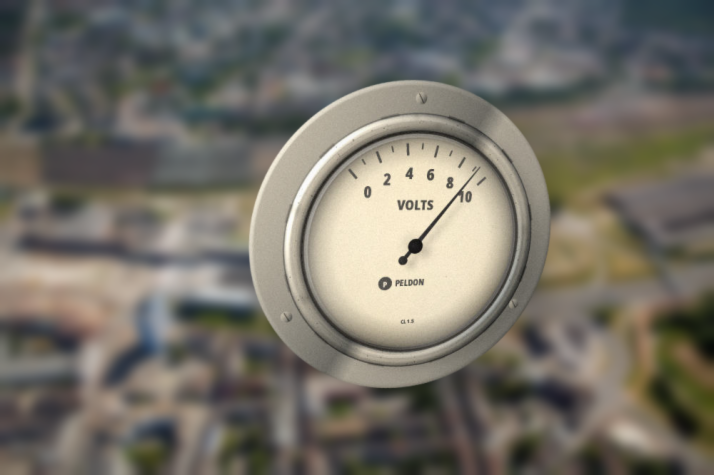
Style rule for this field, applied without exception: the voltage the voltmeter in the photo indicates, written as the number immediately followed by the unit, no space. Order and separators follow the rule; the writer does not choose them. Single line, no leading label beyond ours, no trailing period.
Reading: 9V
